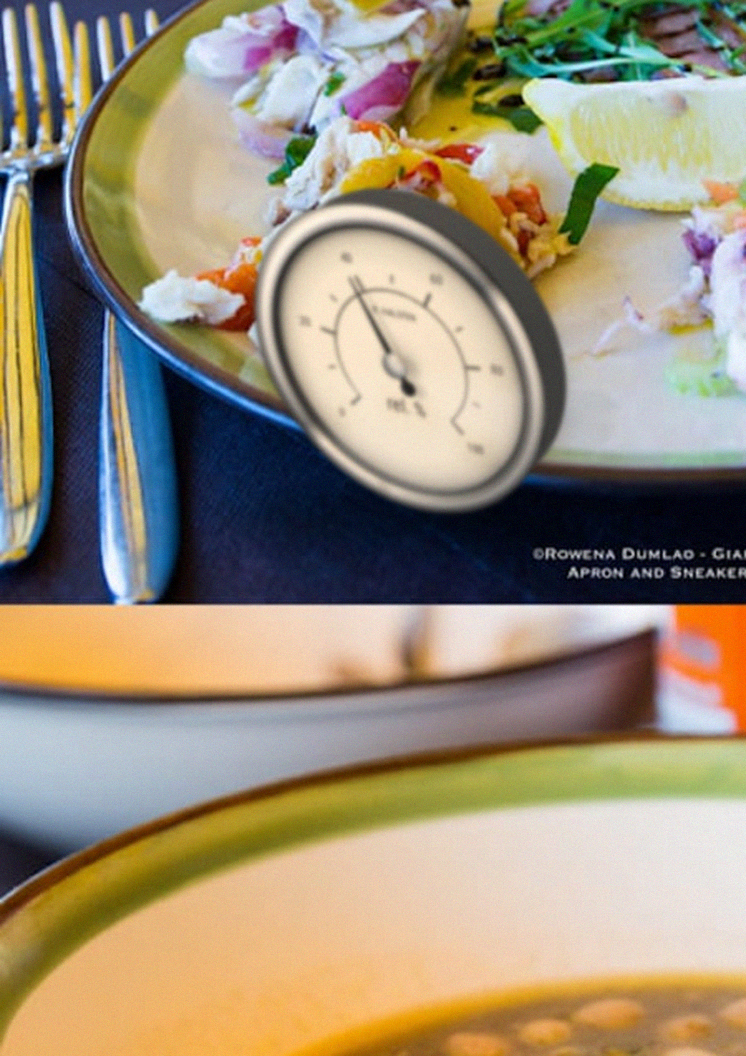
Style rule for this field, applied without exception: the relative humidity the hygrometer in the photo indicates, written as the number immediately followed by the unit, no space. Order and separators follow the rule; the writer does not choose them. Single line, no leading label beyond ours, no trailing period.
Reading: 40%
